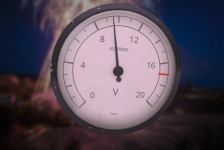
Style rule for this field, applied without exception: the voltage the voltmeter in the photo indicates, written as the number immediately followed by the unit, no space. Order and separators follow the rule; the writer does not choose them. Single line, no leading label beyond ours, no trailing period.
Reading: 9.5V
